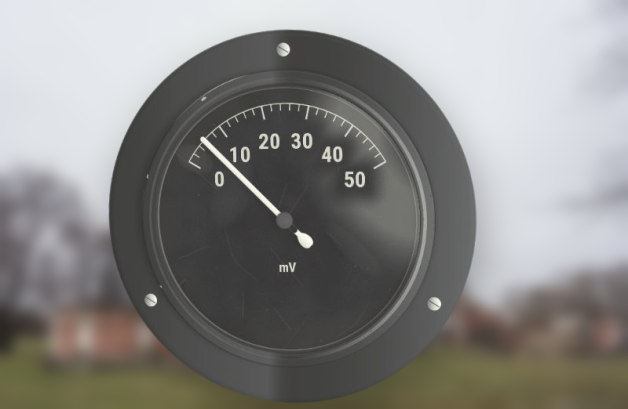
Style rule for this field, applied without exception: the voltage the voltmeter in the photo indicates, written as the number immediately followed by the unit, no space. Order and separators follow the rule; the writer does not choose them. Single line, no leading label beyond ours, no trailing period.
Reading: 6mV
